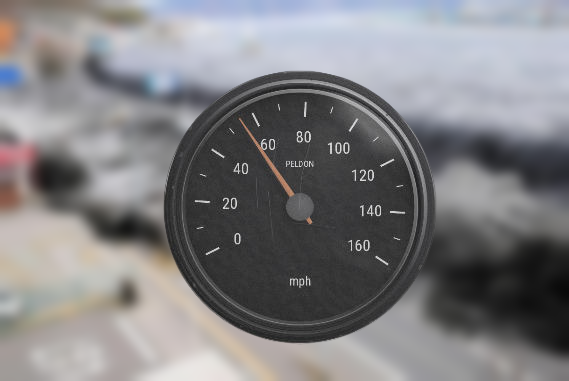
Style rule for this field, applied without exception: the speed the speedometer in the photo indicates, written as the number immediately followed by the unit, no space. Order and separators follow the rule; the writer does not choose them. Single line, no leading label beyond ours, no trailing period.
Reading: 55mph
